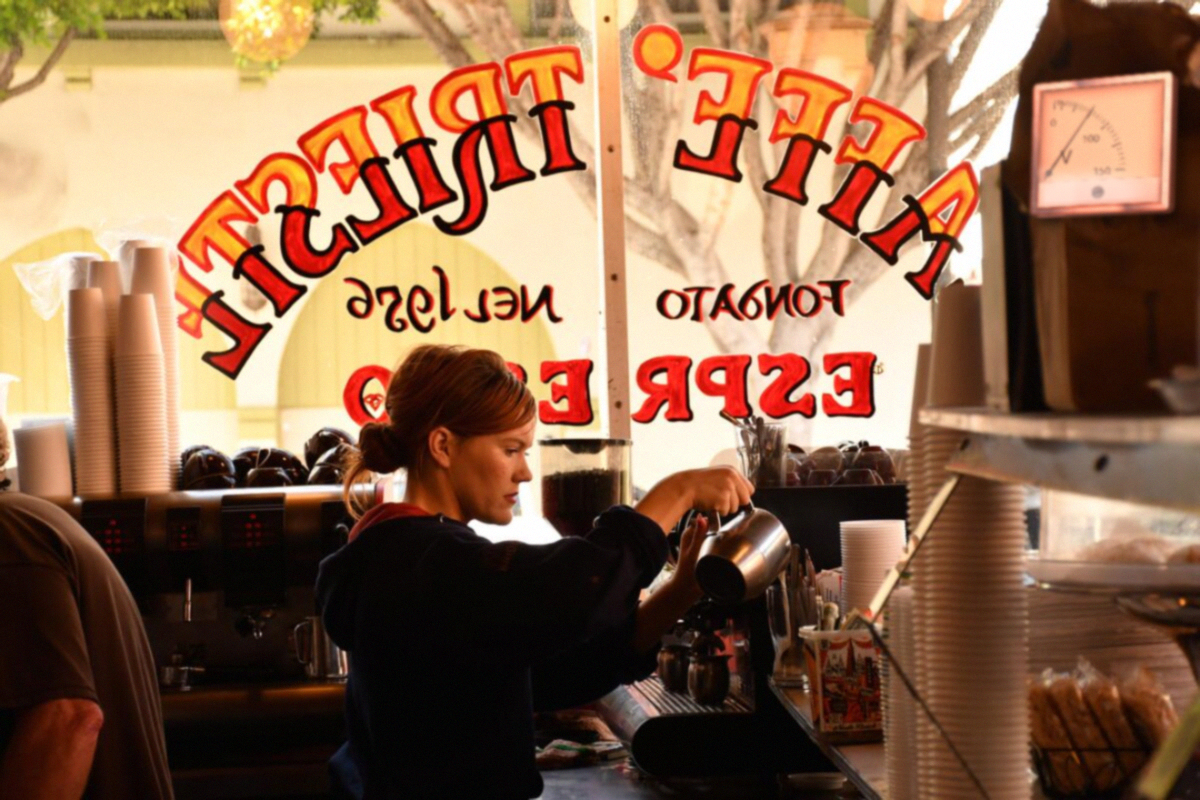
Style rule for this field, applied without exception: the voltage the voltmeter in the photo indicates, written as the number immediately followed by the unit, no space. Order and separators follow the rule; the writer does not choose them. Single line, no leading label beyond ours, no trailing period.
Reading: 75V
